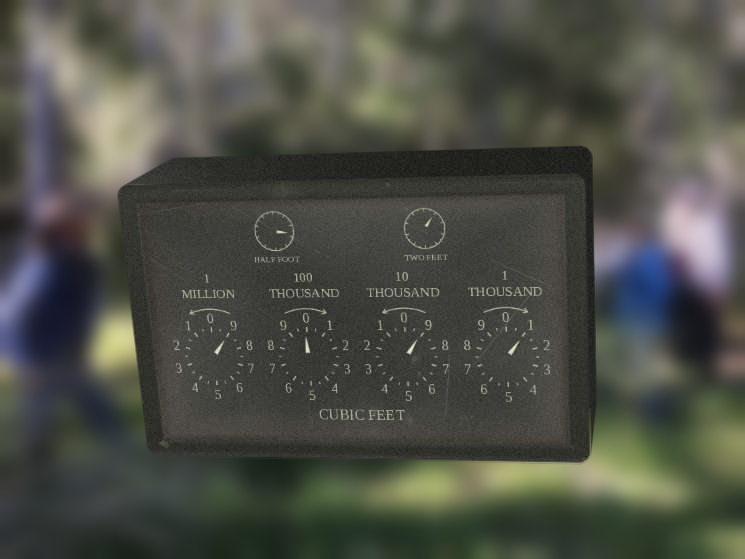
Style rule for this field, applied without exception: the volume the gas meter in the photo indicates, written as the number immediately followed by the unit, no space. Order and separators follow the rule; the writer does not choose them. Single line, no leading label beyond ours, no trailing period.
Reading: 899100ft³
